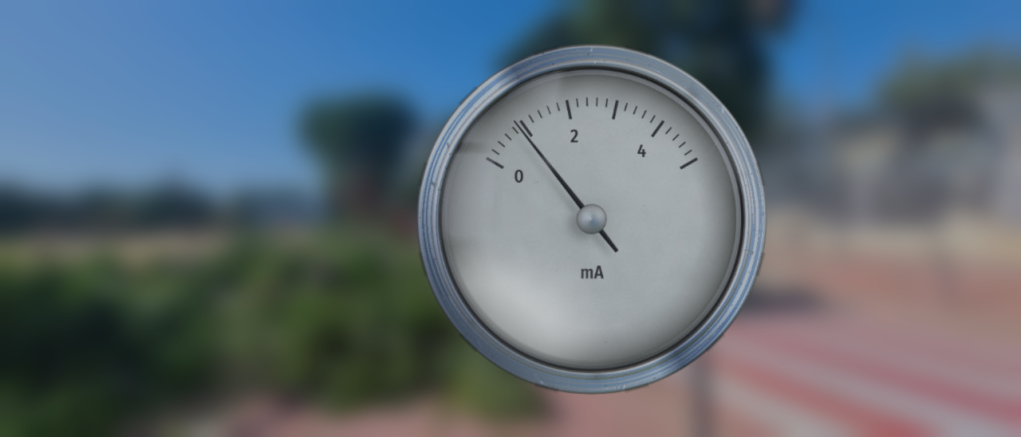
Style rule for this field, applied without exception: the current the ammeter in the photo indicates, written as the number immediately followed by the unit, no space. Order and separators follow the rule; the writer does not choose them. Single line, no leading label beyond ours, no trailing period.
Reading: 0.9mA
